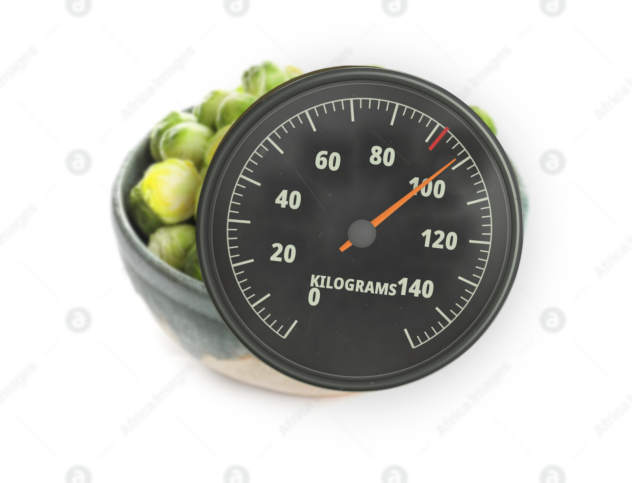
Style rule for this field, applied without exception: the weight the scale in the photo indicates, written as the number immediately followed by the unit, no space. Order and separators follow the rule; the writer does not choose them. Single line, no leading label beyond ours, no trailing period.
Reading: 98kg
